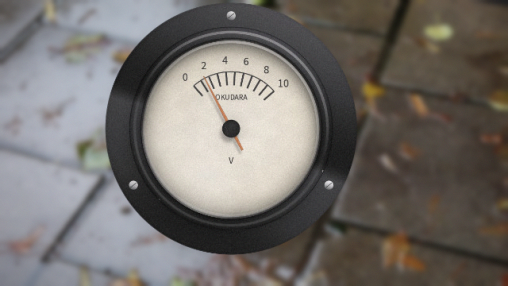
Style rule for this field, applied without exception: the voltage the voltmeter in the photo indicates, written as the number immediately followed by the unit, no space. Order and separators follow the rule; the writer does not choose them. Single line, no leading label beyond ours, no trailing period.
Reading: 1.5V
